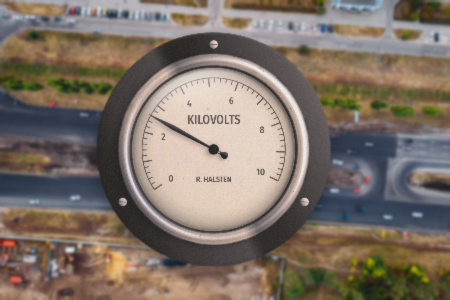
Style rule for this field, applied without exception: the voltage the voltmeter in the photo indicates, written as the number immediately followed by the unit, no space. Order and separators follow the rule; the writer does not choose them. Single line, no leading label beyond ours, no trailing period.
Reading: 2.6kV
